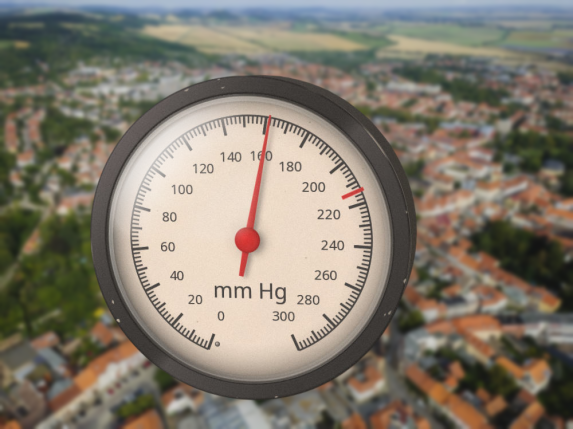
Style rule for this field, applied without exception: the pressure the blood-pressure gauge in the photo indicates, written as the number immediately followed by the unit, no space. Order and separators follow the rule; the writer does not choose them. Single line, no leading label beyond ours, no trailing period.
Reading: 162mmHg
